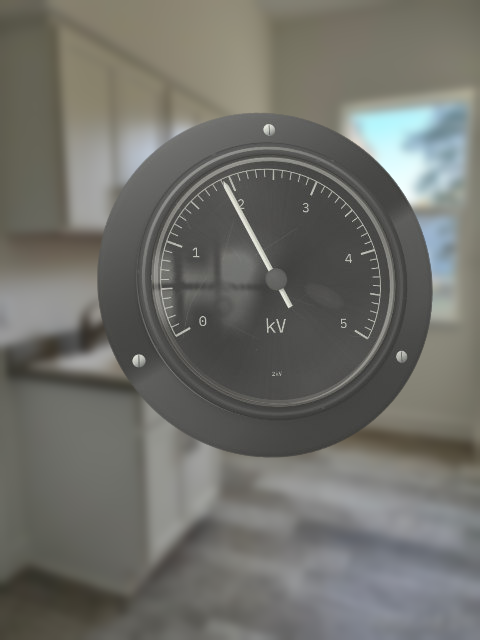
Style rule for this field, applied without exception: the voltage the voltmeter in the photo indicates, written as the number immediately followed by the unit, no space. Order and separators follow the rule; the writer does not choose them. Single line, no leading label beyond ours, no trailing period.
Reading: 1.9kV
